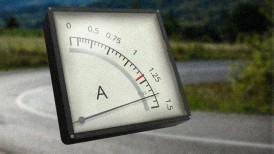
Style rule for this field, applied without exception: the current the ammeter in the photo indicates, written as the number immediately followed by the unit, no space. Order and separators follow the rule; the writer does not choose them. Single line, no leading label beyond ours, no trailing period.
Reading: 1.4A
